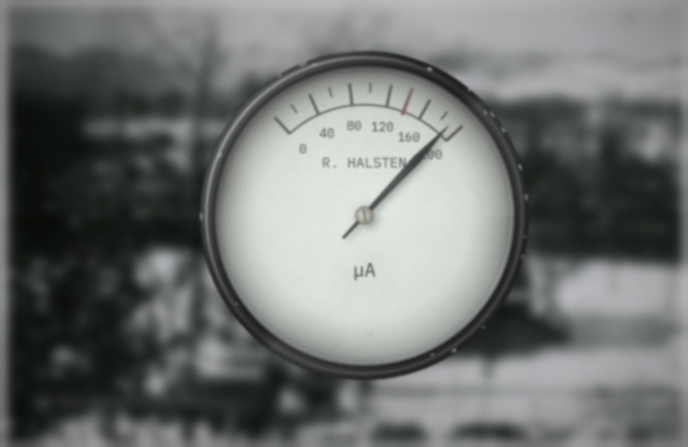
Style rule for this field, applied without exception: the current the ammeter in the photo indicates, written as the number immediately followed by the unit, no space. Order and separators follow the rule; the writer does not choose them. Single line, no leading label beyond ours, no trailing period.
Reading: 190µA
